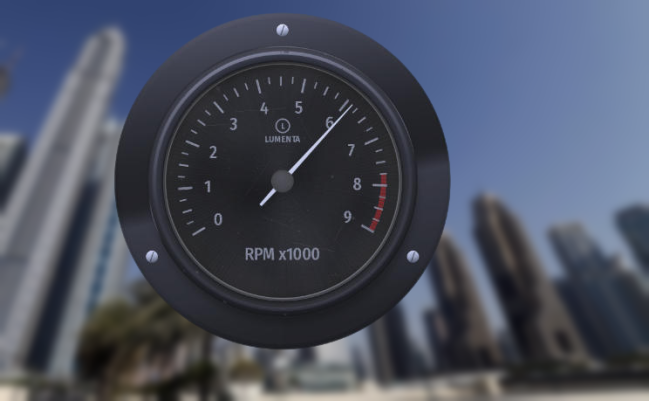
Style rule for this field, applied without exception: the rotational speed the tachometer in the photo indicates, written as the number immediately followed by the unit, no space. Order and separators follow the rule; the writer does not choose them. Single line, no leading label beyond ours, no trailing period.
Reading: 6125rpm
